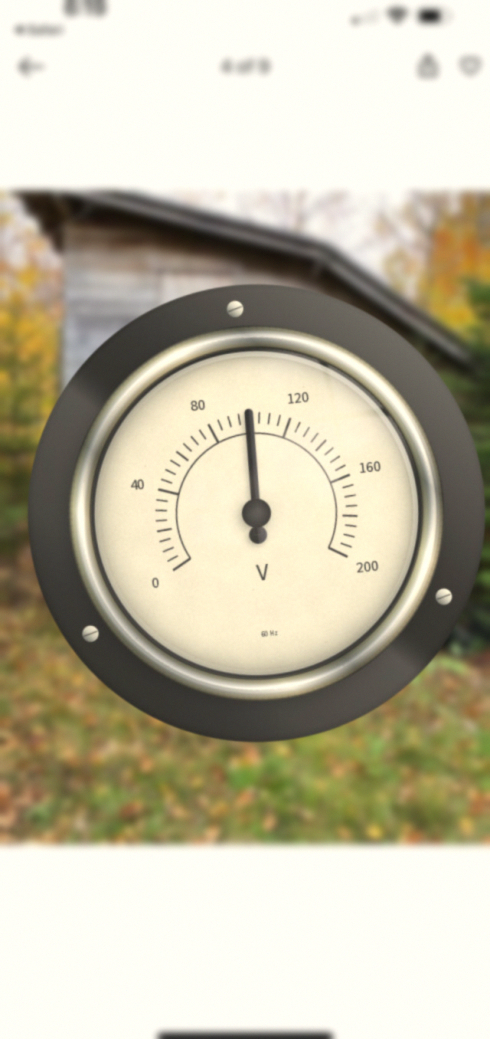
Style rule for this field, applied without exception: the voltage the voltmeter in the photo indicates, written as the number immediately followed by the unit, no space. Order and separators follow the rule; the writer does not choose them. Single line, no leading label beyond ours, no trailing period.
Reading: 100V
